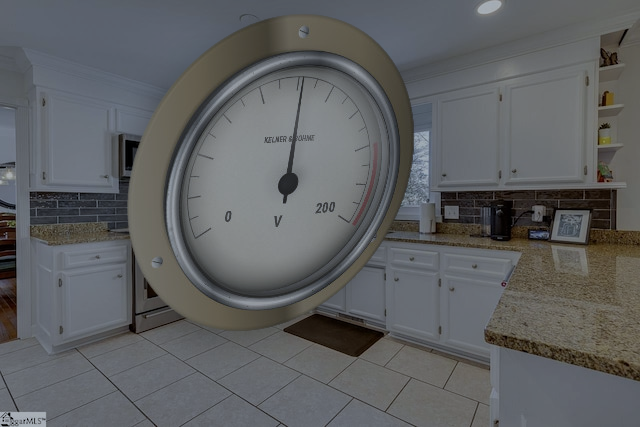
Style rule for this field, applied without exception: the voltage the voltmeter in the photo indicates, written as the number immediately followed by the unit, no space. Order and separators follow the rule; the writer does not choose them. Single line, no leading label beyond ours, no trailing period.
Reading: 100V
